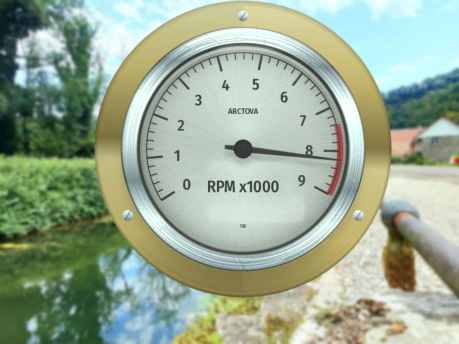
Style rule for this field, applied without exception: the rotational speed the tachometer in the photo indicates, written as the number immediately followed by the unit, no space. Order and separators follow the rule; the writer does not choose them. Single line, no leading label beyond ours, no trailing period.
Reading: 8200rpm
